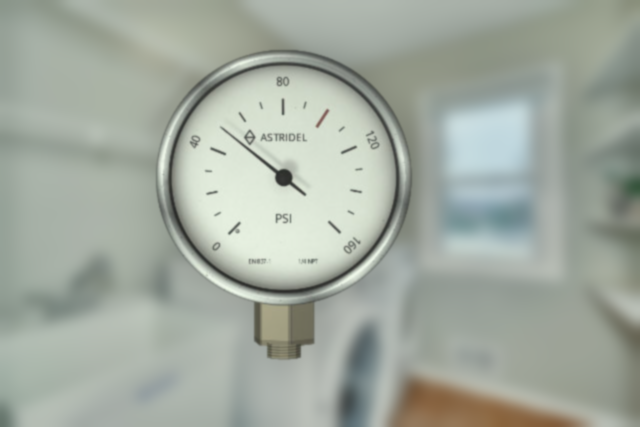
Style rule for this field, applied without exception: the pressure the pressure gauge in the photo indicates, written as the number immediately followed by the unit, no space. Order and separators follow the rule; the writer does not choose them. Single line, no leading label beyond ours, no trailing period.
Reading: 50psi
